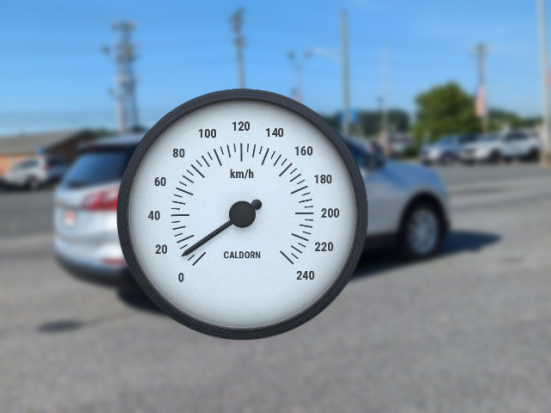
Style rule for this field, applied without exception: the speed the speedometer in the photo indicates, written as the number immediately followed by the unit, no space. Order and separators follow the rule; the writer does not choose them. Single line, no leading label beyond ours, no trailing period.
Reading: 10km/h
